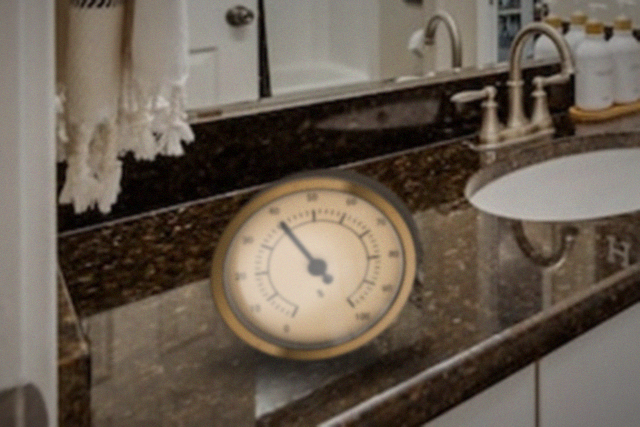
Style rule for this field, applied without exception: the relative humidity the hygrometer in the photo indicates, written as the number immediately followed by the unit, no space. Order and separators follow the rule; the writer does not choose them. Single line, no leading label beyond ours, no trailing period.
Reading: 40%
